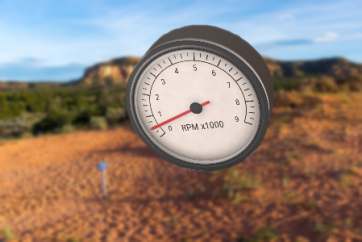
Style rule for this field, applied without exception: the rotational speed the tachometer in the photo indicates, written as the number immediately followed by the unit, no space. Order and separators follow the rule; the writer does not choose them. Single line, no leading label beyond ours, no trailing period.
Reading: 500rpm
